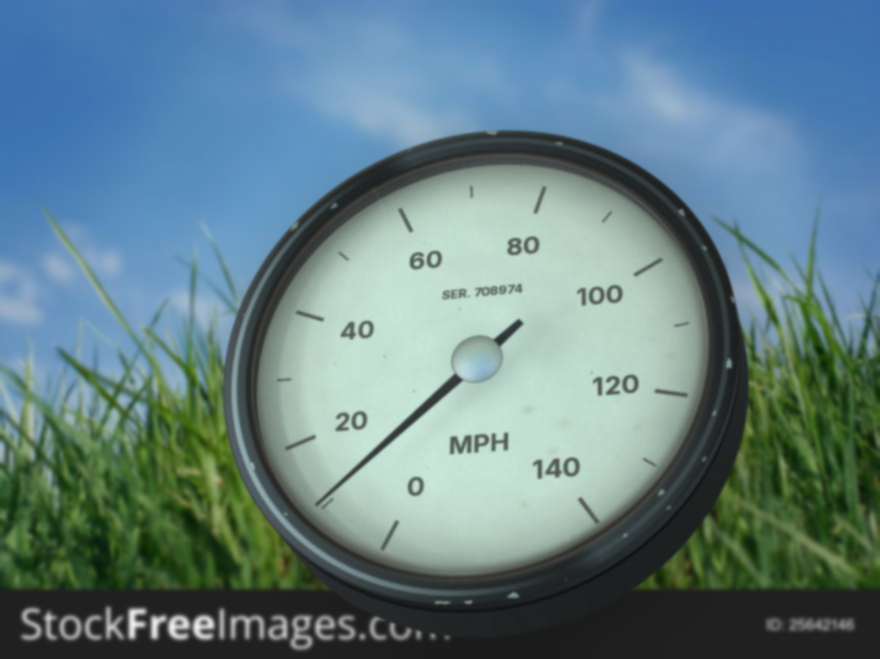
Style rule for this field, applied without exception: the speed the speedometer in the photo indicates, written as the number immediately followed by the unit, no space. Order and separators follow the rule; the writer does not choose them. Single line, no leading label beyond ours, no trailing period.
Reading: 10mph
